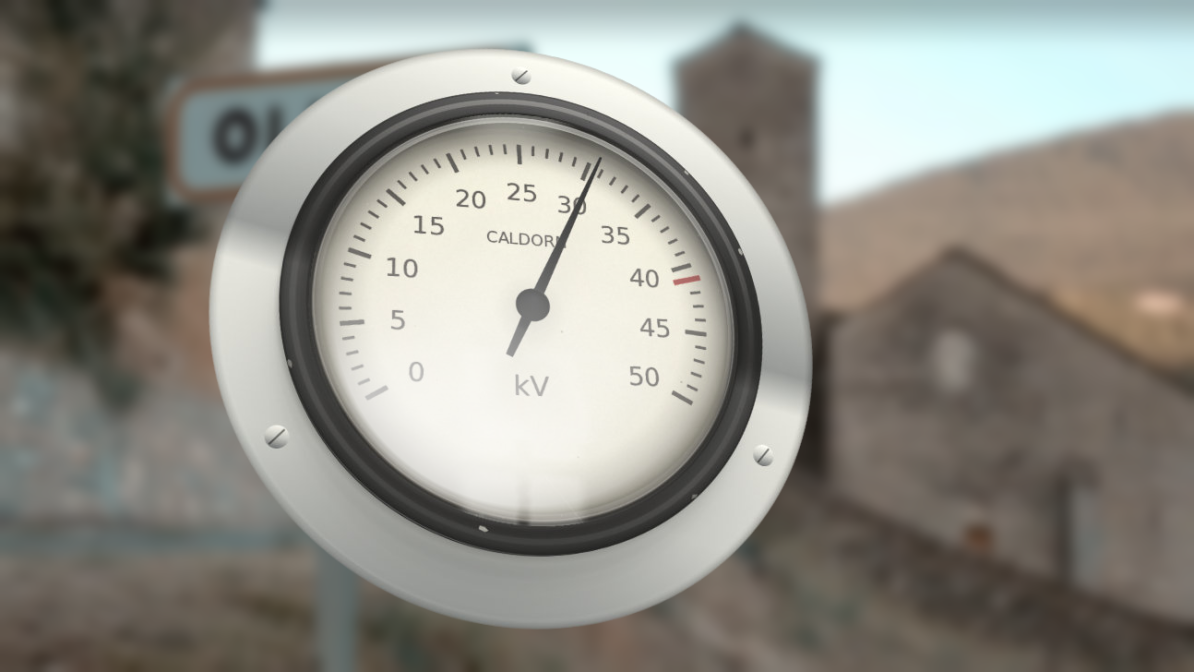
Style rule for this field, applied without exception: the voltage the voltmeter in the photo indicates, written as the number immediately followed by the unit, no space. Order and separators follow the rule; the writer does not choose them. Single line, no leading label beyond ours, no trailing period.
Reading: 30.5kV
